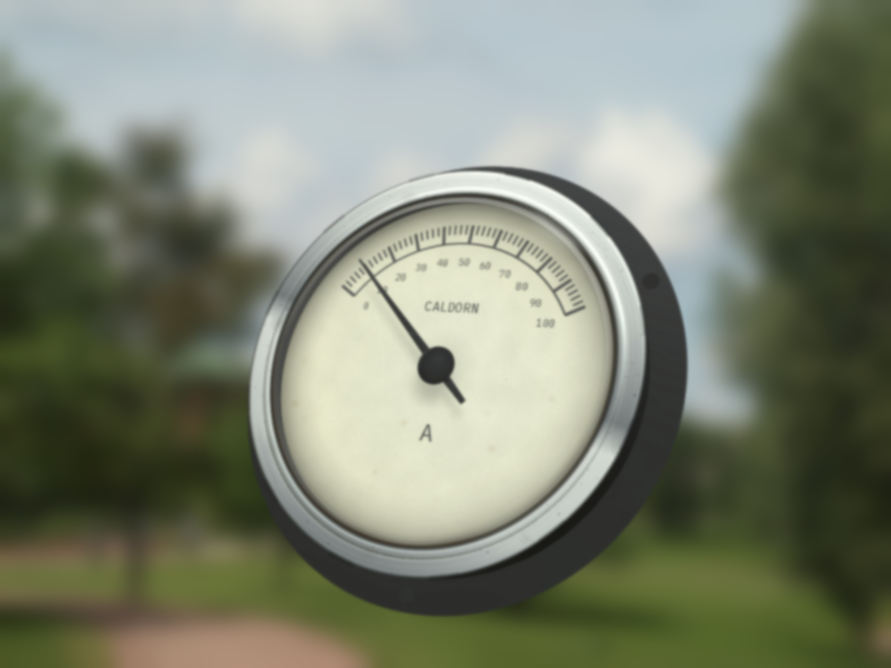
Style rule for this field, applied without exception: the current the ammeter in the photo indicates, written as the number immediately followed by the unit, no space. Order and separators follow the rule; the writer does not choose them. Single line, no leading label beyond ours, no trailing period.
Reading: 10A
